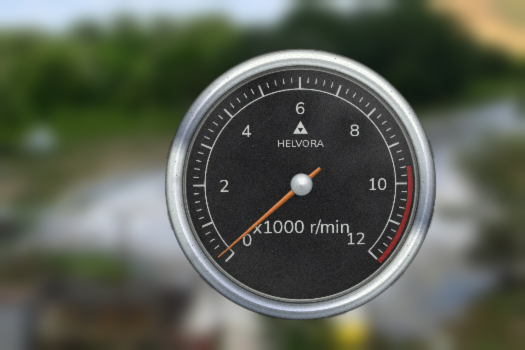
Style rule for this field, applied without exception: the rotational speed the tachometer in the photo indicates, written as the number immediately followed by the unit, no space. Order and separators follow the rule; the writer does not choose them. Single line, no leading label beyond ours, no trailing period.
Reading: 200rpm
